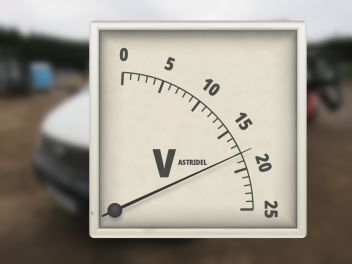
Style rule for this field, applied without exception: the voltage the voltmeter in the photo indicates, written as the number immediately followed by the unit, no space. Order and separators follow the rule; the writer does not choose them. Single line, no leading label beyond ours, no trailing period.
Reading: 18V
